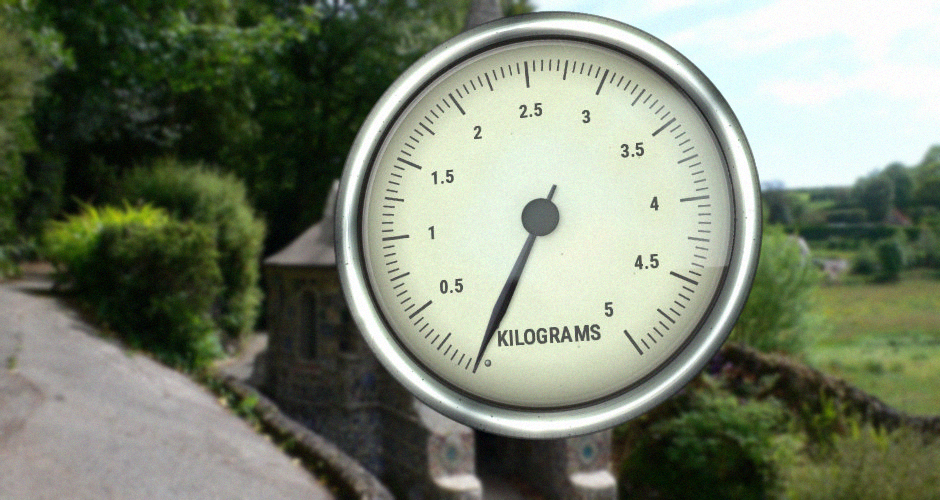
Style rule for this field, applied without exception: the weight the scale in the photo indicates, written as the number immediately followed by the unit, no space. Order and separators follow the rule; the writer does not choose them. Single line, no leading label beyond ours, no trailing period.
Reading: 0kg
